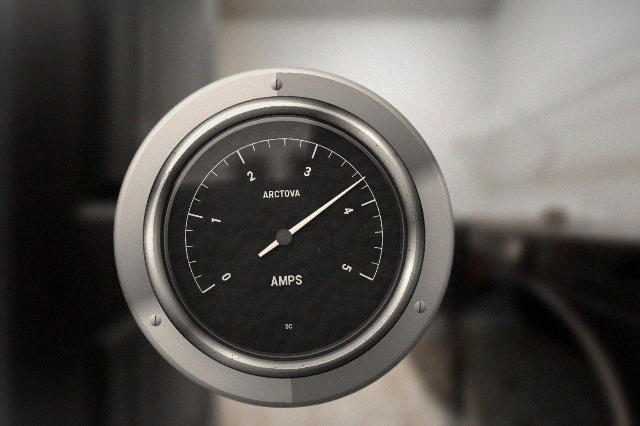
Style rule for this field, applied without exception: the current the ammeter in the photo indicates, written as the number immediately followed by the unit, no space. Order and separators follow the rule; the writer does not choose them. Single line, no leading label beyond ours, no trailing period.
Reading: 3.7A
